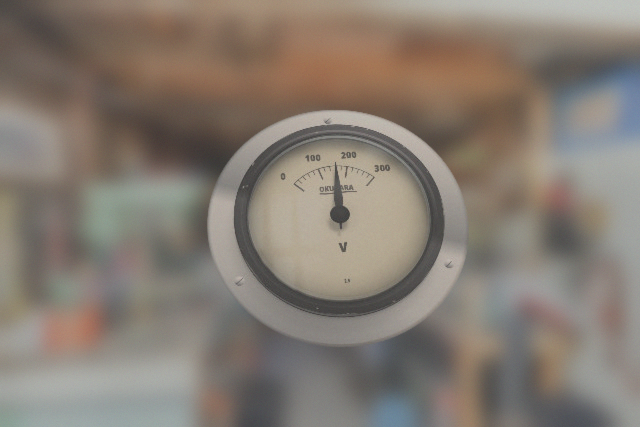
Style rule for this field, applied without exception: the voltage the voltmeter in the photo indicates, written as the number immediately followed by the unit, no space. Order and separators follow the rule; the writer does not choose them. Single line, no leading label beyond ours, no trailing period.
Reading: 160V
